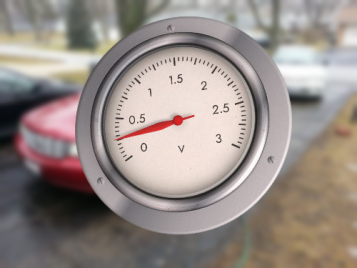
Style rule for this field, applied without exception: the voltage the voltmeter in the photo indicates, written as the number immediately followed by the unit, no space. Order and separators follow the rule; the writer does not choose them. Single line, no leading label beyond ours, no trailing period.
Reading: 0.25V
